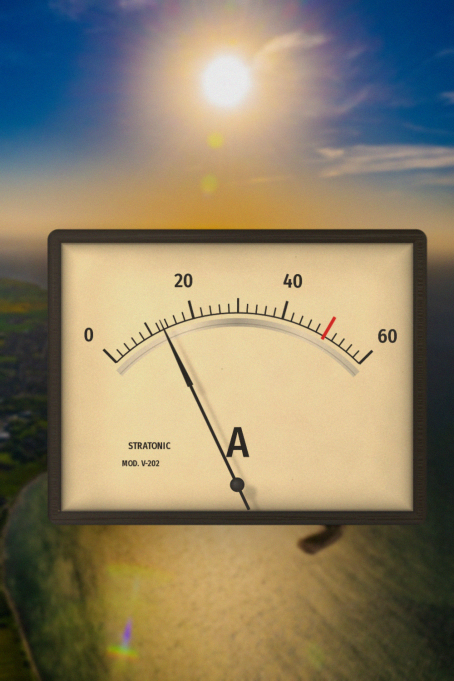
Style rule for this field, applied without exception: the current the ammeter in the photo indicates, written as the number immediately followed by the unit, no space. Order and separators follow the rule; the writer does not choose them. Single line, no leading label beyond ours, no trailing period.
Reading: 13A
